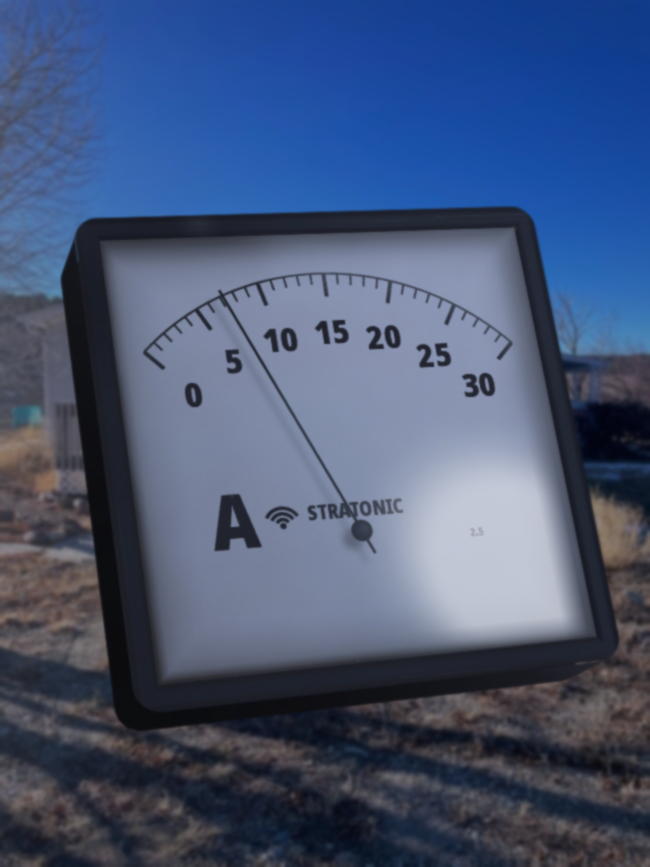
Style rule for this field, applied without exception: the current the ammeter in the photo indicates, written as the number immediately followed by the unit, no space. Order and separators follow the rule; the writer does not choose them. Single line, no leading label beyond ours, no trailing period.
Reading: 7A
